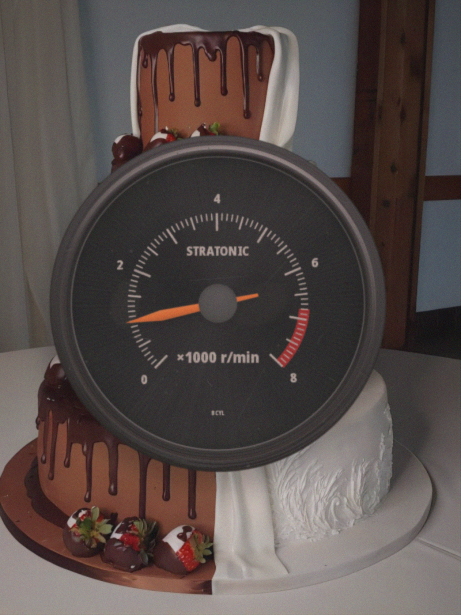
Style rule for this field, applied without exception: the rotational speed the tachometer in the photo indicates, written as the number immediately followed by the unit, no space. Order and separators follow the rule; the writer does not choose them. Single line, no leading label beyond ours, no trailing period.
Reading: 1000rpm
